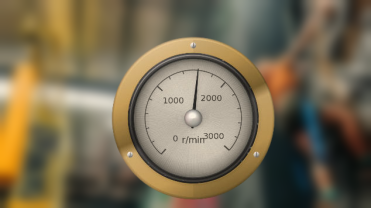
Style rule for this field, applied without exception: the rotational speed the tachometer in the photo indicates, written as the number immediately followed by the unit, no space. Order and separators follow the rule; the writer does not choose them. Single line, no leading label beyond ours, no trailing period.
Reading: 1600rpm
